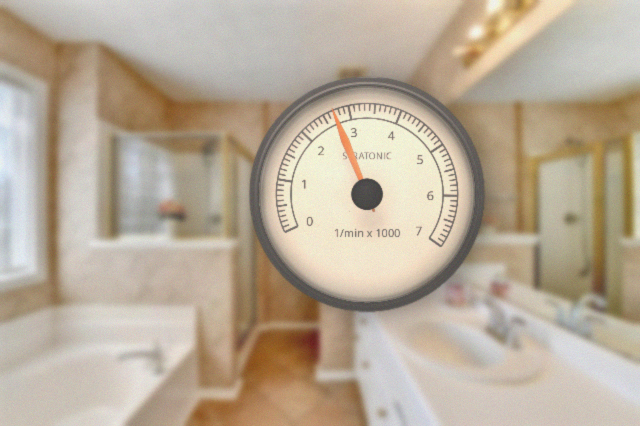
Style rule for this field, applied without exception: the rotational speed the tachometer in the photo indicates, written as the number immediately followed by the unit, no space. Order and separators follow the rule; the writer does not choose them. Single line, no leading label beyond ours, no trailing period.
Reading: 2700rpm
